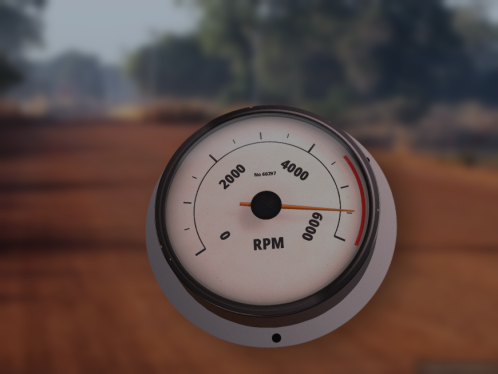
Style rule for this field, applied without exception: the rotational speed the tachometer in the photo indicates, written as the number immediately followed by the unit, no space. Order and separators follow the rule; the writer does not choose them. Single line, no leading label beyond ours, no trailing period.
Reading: 5500rpm
